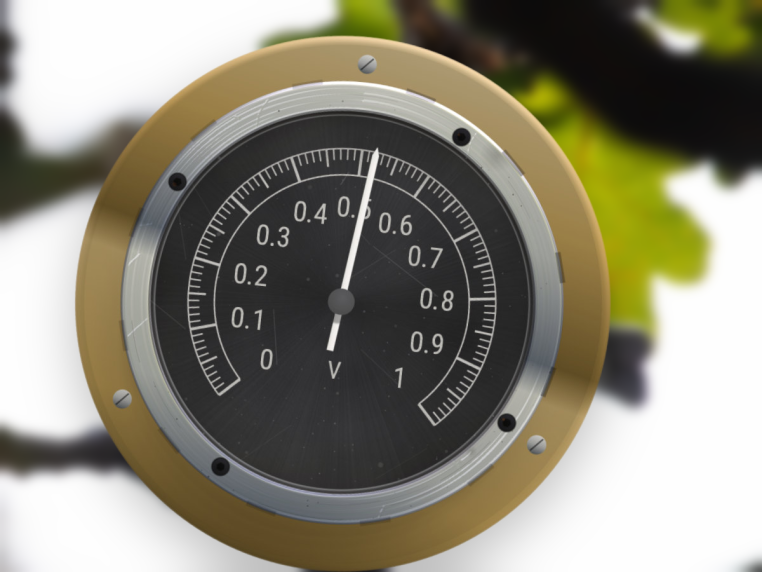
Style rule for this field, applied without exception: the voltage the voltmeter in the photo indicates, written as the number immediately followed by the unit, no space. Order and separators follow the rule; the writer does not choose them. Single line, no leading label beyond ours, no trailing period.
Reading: 0.52V
